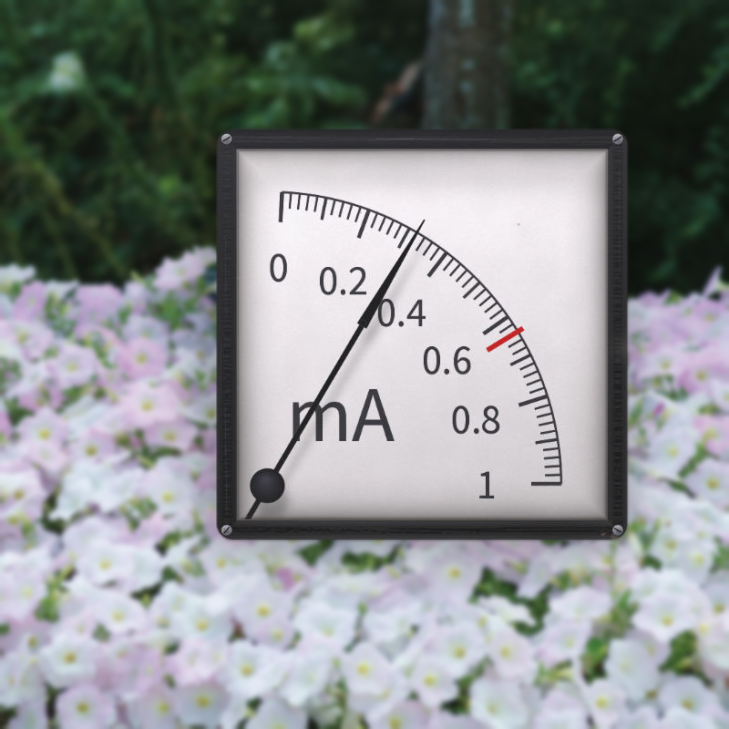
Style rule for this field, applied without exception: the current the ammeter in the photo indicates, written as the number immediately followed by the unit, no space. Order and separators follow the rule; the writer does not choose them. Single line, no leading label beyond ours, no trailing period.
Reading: 0.32mA
